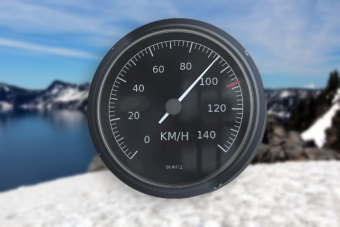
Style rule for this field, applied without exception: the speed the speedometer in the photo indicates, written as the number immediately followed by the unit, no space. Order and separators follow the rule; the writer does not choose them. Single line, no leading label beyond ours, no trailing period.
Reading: 94km/h
